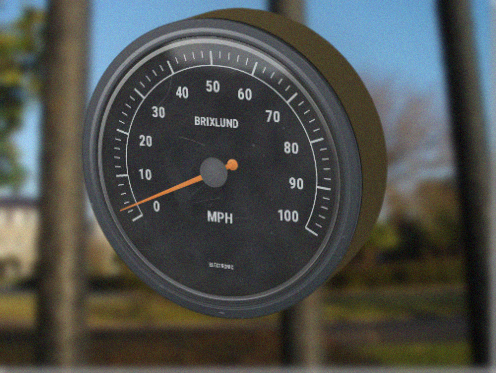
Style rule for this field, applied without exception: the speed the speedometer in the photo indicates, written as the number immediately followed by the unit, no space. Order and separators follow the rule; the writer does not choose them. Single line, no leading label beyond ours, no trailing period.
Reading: 3mph
